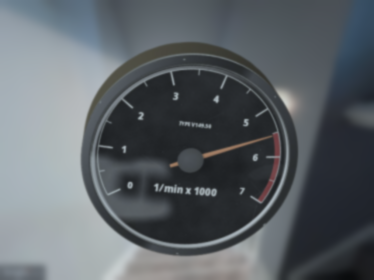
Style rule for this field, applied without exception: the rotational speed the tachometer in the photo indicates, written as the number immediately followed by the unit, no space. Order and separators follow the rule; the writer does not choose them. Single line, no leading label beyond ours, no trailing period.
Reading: 5500rpm
